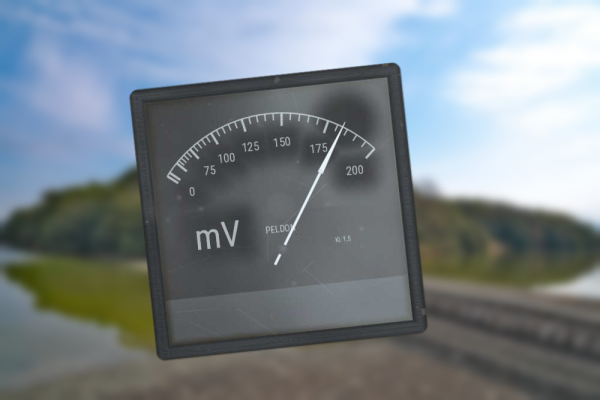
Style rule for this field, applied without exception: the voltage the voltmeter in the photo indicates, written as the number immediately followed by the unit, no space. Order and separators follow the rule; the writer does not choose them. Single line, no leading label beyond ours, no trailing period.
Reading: 182.5mV
